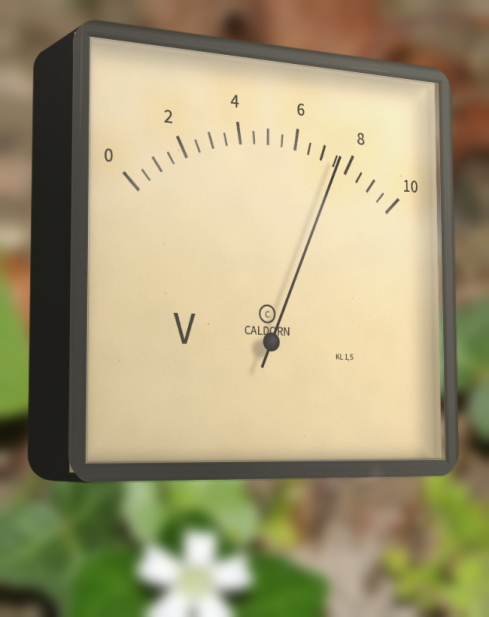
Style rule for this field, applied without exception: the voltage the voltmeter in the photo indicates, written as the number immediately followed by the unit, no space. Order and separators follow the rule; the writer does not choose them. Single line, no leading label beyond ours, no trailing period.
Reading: 7.5V
